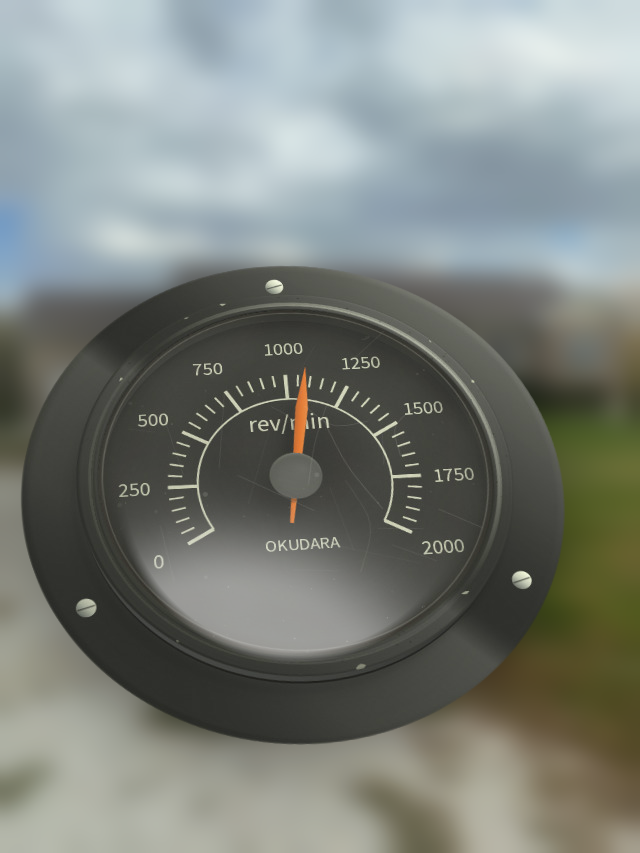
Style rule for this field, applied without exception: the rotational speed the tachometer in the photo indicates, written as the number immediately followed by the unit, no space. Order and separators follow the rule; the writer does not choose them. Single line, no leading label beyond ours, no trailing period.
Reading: 1075rpm
